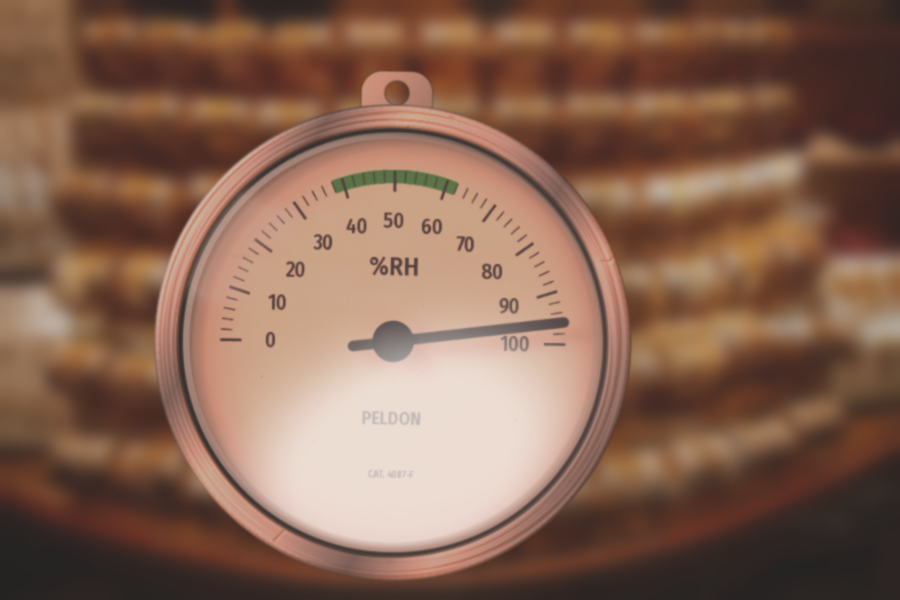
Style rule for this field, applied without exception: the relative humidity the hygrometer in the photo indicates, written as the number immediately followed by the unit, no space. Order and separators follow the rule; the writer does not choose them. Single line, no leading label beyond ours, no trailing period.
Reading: 96%
